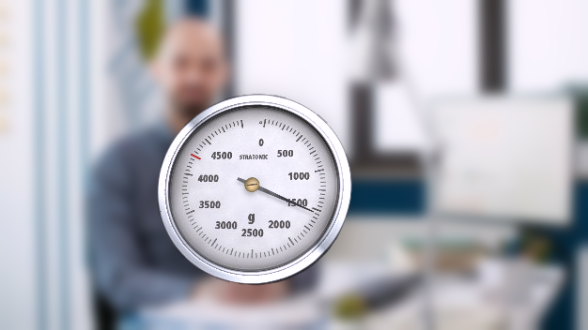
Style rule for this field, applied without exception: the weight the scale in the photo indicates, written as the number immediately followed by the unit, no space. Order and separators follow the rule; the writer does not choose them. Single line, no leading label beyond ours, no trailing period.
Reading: 1550g
